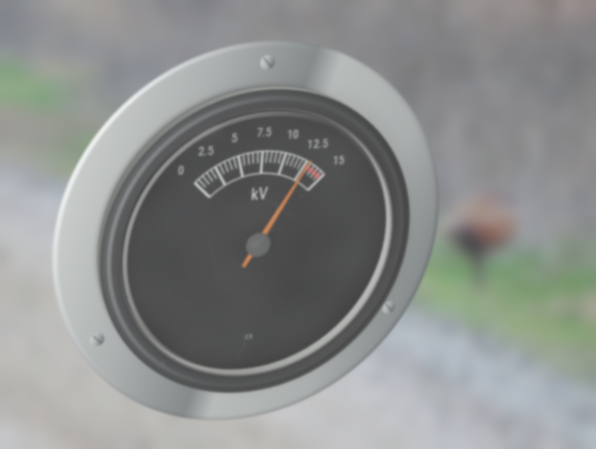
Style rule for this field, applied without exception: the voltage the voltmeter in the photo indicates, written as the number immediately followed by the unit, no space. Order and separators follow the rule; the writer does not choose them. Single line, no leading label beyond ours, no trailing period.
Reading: 12.5kV
